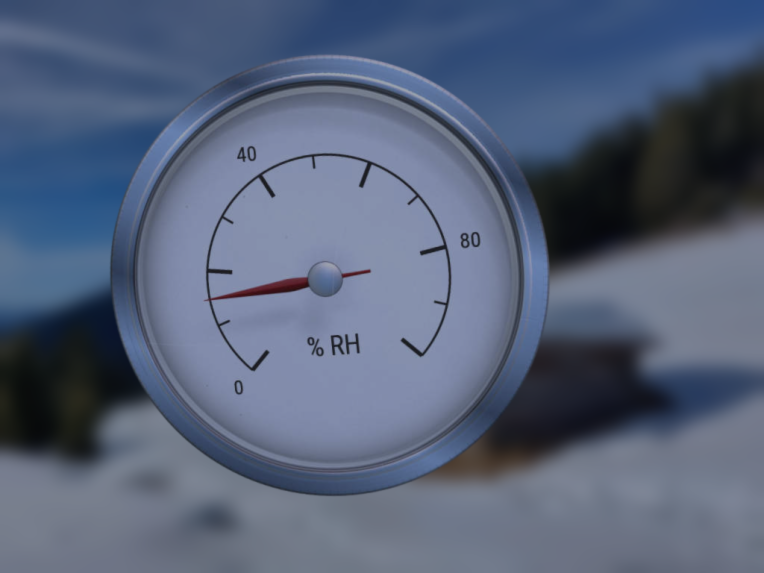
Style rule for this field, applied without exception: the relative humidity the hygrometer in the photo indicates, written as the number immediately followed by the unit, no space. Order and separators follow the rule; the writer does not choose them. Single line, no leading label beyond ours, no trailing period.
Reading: 15%
